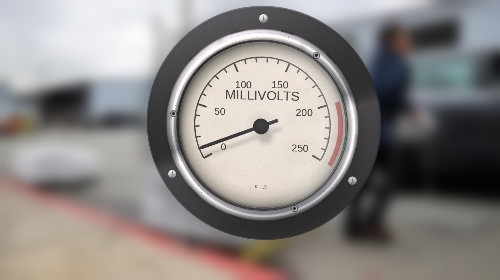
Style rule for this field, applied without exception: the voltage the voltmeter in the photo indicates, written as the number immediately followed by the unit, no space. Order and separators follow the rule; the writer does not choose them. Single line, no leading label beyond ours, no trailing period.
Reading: 10mV
